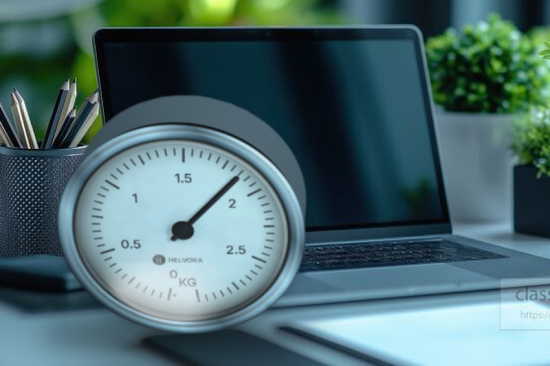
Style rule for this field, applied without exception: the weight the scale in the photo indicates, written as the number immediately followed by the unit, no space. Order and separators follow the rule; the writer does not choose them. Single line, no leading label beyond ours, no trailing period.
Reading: 1.85kg
